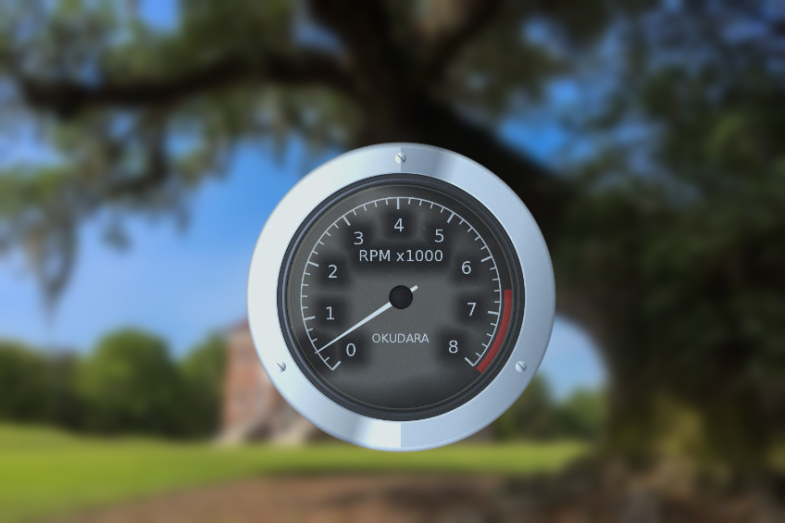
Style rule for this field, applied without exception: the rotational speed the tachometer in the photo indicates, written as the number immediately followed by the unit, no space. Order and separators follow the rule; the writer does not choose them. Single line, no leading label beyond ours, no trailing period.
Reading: 400rpm
